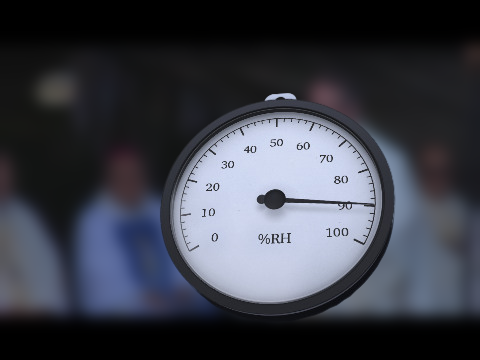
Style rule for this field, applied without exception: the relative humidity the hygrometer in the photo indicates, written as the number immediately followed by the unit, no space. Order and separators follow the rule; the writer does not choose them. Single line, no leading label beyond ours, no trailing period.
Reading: 90%
